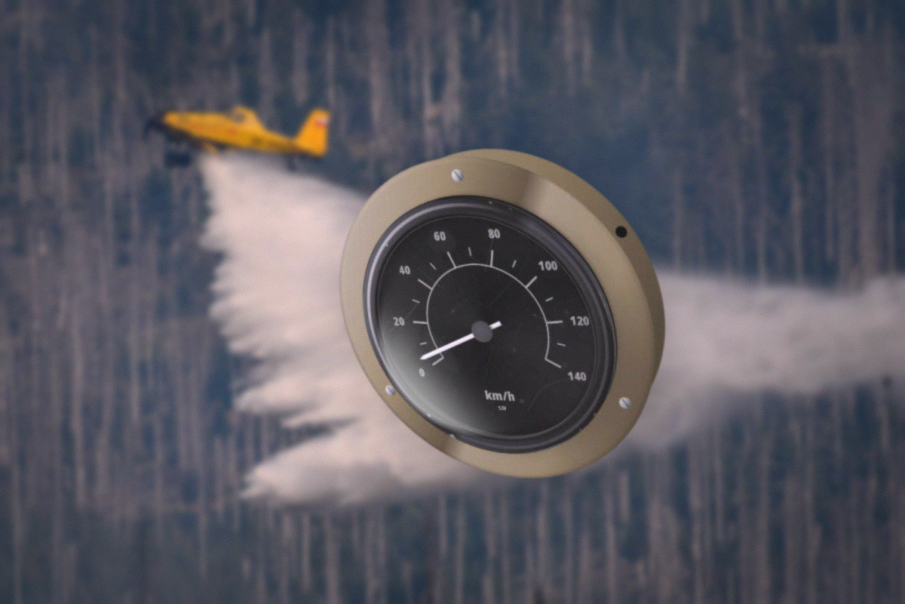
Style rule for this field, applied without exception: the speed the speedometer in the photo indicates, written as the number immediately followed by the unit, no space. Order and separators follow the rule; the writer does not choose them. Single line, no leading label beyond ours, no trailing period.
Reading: 5km/h
